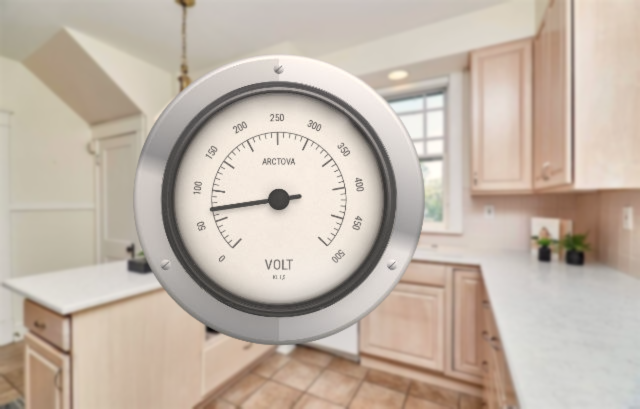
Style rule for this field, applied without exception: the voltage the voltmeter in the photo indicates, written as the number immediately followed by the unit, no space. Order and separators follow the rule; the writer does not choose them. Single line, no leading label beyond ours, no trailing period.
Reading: 70V
